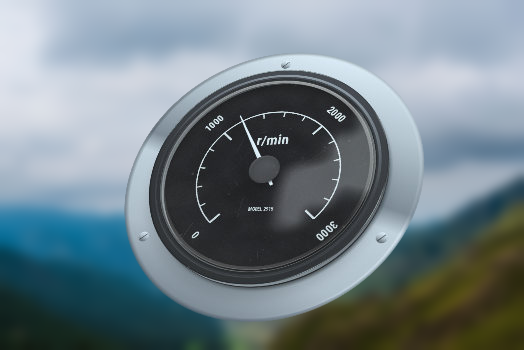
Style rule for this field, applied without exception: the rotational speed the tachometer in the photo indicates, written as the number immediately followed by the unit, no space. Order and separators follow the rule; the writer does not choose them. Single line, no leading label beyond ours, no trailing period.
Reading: 1200rpm
